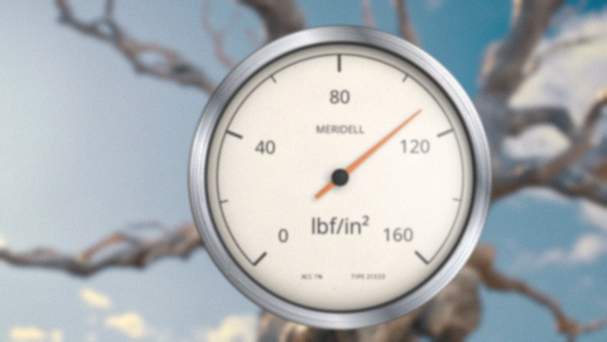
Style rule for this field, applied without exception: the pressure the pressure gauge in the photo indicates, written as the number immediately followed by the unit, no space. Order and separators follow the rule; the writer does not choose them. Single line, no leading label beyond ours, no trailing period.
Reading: 110psi
